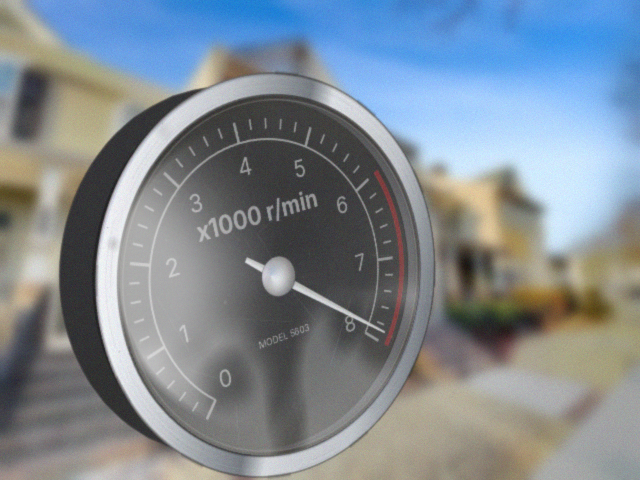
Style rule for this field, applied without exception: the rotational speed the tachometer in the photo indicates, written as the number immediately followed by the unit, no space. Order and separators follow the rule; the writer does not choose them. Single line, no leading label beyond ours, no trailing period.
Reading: 7900rpm
